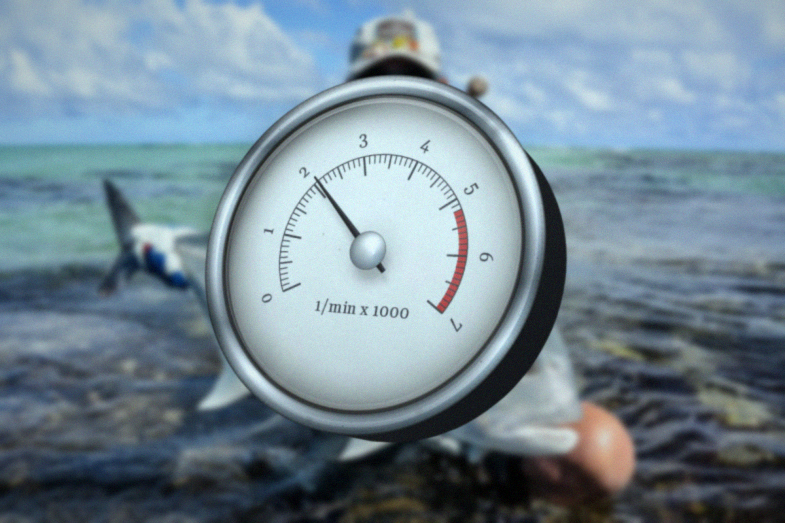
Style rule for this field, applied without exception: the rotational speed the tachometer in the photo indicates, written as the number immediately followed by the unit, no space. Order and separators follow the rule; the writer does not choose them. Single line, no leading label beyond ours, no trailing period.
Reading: 2100rpm
